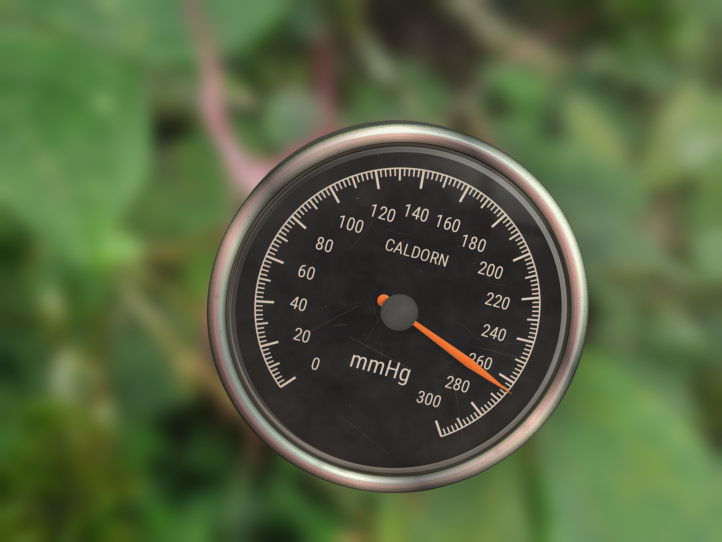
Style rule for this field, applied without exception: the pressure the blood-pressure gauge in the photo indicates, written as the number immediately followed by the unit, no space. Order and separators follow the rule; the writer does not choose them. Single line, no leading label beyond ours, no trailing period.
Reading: 264mmHg
